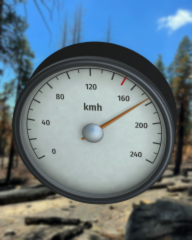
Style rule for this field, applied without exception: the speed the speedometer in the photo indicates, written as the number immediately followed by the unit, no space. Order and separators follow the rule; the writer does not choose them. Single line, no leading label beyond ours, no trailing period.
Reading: 175km/h
